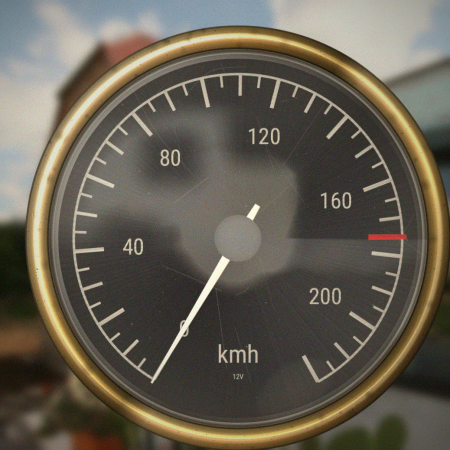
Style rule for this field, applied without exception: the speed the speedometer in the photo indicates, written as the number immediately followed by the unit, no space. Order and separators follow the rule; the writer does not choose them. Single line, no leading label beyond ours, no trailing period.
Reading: 0km/h
